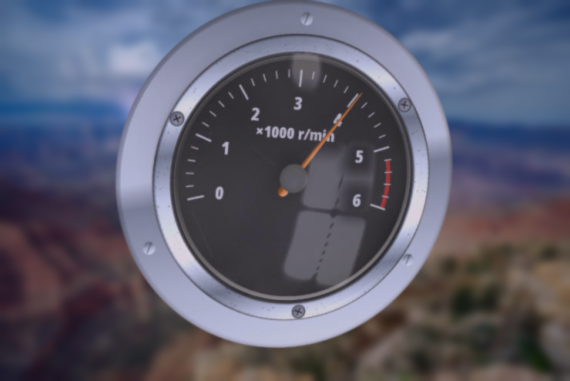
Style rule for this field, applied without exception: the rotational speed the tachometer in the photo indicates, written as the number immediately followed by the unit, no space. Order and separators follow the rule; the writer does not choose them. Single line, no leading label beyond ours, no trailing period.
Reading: 4000rpm
